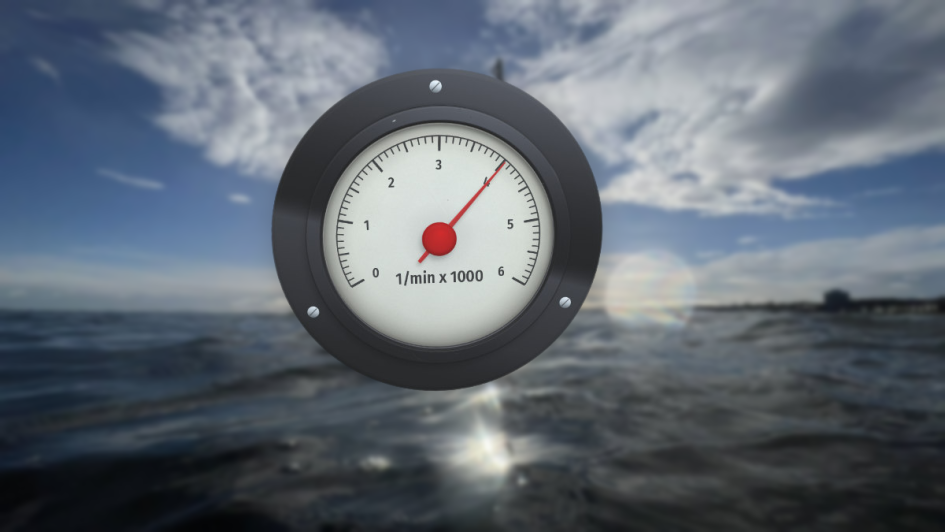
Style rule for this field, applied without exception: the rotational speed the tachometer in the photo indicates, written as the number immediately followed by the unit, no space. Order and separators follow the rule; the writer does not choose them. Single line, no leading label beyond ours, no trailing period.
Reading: 4000rpm
